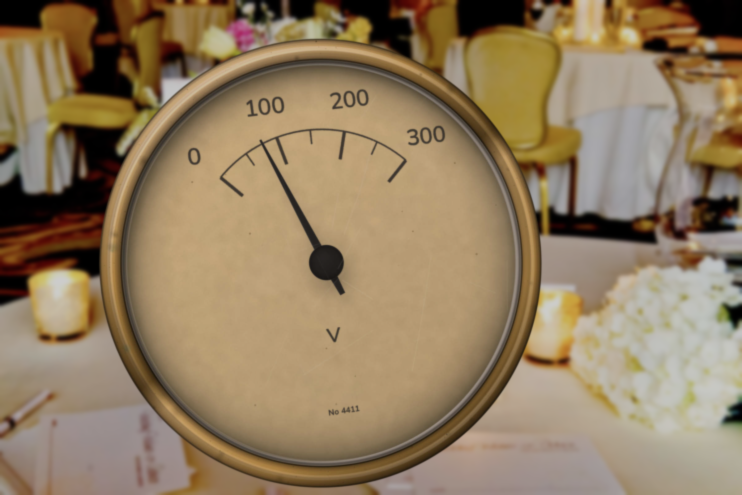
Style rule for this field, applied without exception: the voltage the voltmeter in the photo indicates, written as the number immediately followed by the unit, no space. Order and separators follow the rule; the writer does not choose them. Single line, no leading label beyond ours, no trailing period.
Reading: 75V
